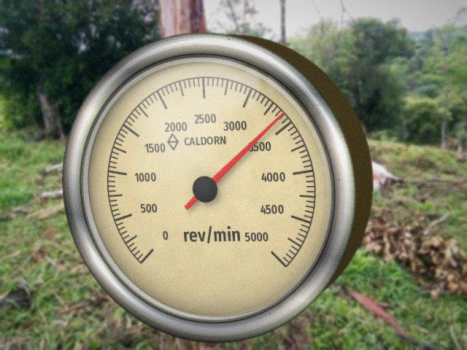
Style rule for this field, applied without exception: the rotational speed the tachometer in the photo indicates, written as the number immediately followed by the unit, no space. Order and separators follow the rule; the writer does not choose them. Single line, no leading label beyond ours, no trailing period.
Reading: 3400rpm
